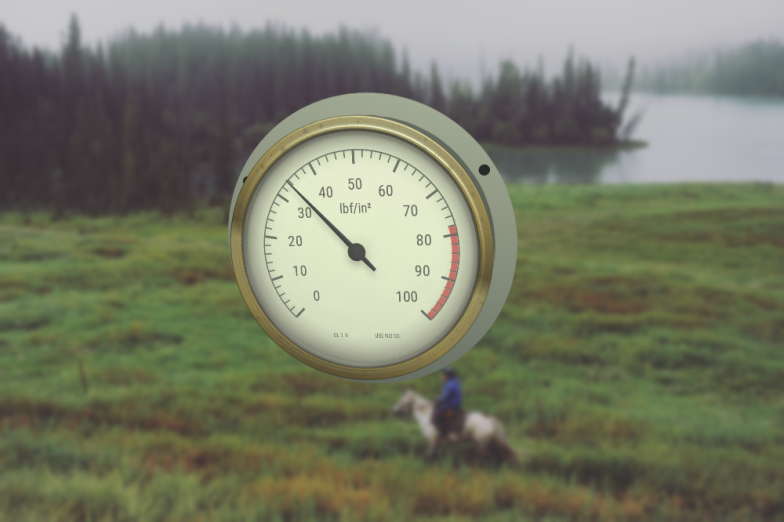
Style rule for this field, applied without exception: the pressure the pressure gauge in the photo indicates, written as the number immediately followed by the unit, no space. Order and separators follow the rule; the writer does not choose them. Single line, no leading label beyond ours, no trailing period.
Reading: 34psi
